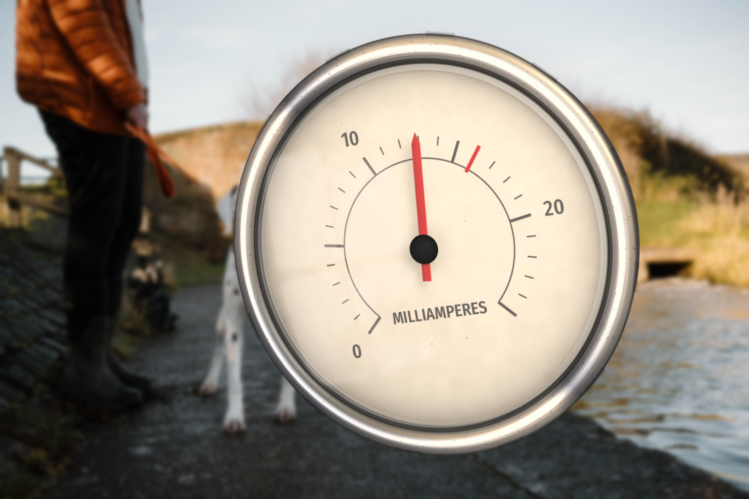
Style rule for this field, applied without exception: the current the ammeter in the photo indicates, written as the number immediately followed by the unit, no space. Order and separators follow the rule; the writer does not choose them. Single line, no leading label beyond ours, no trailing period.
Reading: 13mA
